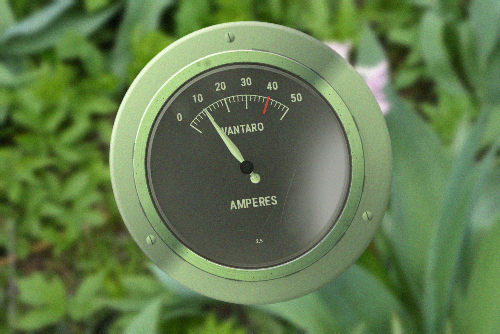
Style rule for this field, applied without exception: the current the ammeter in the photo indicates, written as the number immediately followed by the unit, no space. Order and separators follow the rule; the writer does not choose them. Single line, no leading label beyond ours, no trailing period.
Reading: 10A
